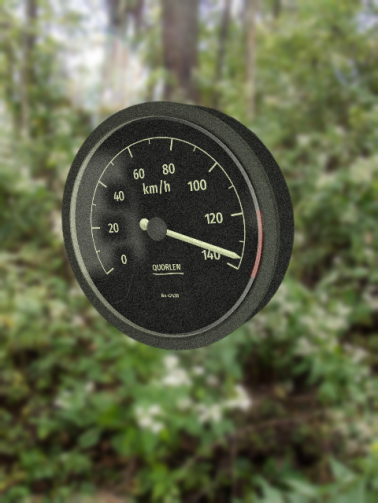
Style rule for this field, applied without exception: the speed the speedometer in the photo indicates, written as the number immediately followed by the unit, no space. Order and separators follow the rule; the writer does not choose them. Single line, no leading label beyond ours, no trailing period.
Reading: 135km/h
